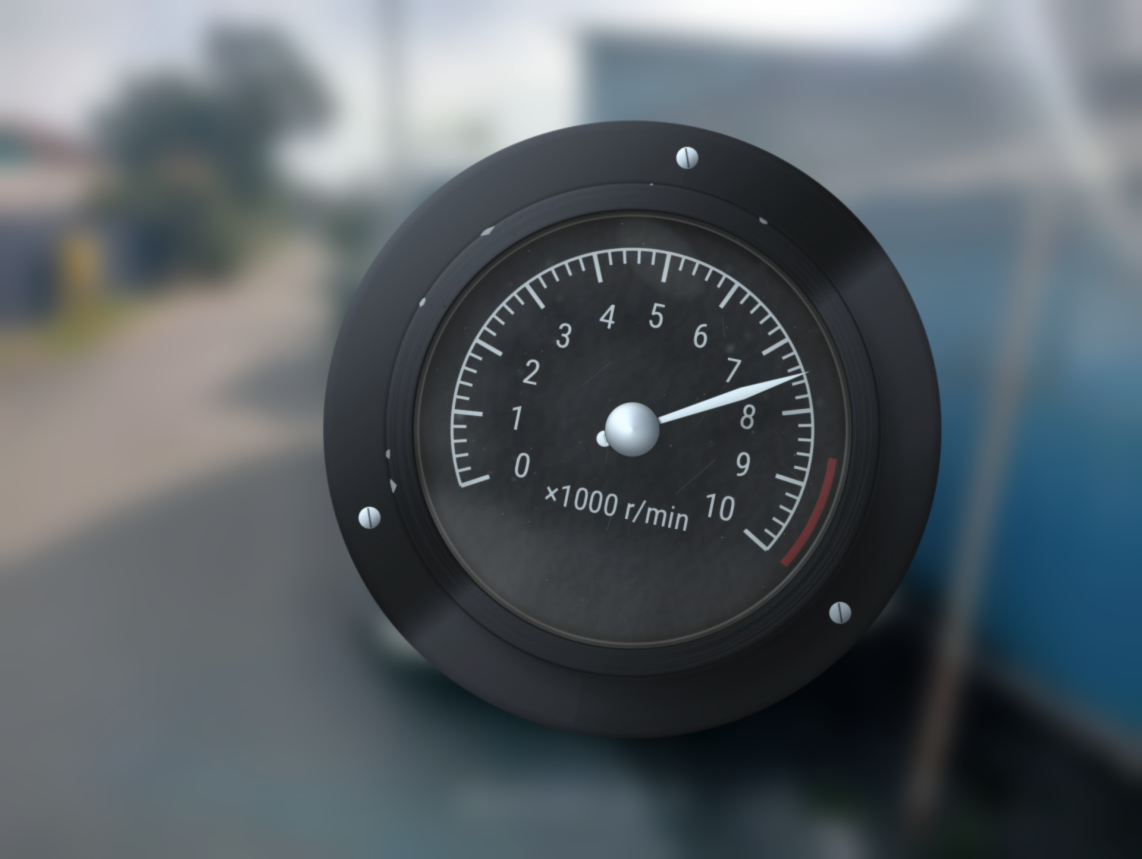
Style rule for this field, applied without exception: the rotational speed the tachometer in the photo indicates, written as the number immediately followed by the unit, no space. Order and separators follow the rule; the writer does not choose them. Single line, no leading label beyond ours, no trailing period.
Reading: 7500rpm
